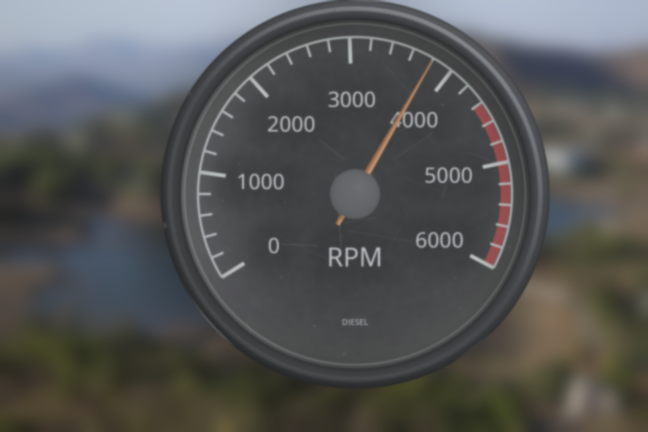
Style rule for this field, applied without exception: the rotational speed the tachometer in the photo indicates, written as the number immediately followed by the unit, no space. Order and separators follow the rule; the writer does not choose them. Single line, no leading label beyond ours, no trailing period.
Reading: 3800rpm
